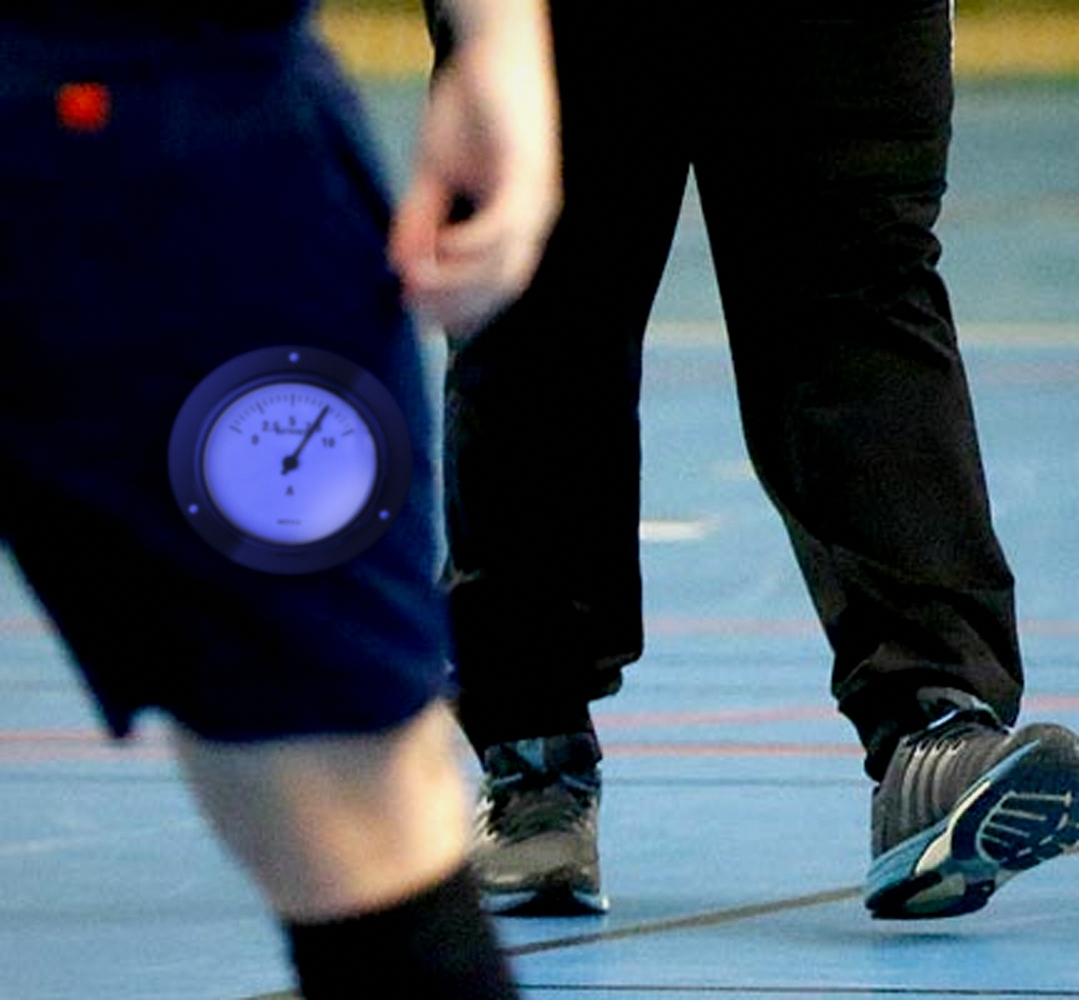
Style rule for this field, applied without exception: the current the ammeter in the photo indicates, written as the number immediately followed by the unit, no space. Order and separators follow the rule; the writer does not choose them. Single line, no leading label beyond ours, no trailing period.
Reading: 7.5A
